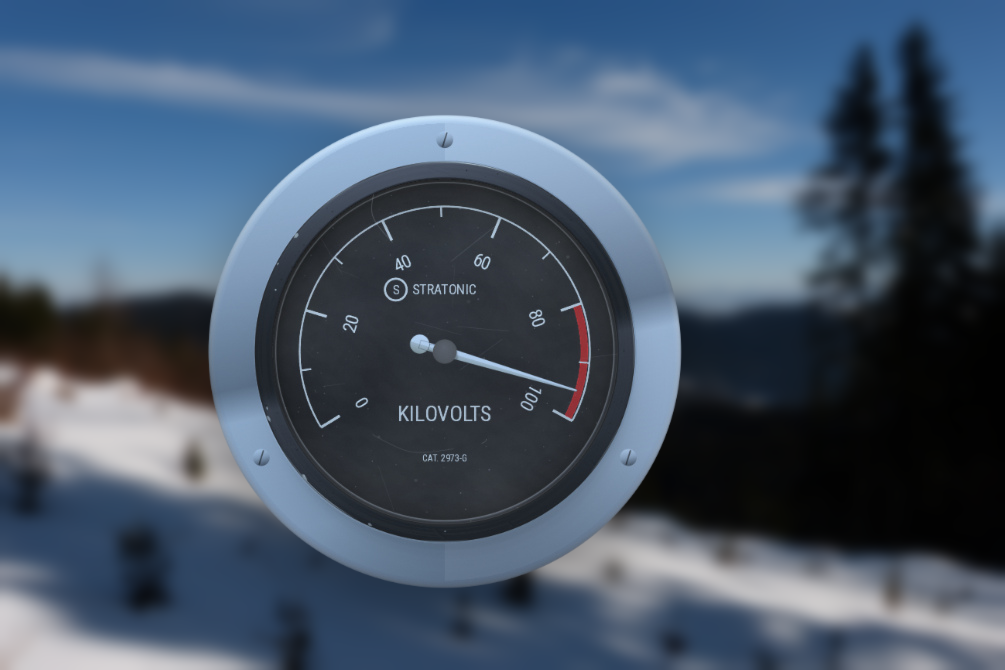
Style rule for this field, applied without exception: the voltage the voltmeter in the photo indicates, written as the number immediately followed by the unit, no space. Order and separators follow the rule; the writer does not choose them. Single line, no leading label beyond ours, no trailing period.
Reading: 95kV
